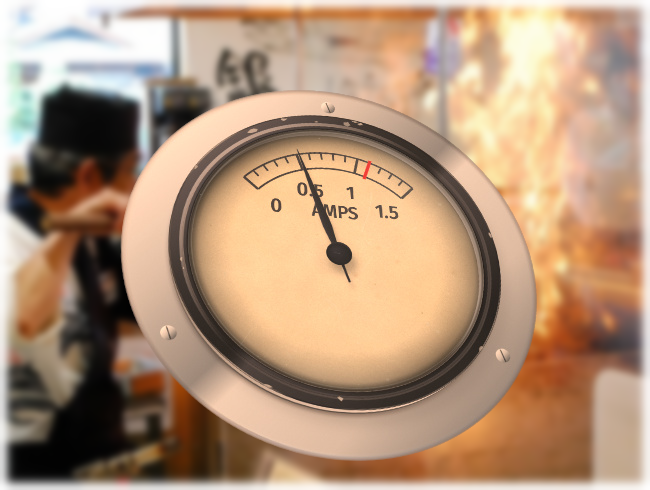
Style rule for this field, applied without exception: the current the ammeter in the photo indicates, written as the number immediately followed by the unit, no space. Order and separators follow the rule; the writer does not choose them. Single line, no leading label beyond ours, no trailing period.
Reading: 0.5A
